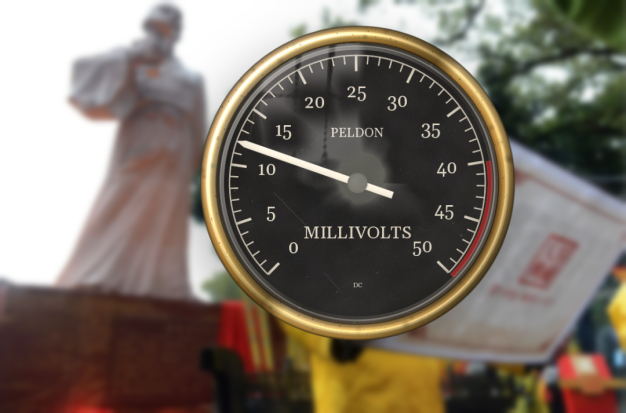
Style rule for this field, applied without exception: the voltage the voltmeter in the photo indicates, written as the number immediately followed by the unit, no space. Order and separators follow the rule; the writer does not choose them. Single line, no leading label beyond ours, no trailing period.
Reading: 12mV
